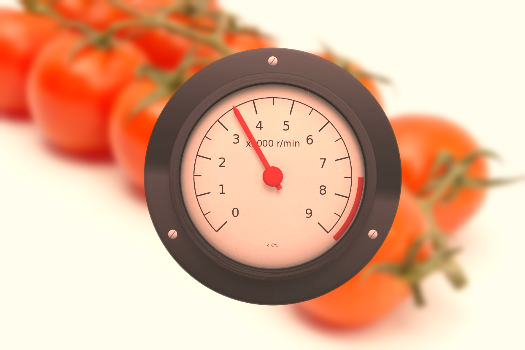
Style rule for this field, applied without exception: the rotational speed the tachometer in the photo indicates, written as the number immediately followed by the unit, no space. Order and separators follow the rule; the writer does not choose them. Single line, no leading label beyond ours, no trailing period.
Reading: 3500rpm
